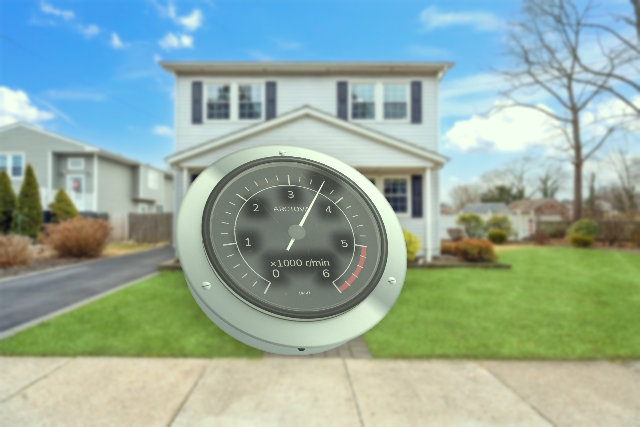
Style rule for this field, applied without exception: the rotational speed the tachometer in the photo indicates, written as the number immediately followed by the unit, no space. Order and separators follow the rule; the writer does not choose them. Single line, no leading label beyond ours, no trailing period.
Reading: 3600rpm
